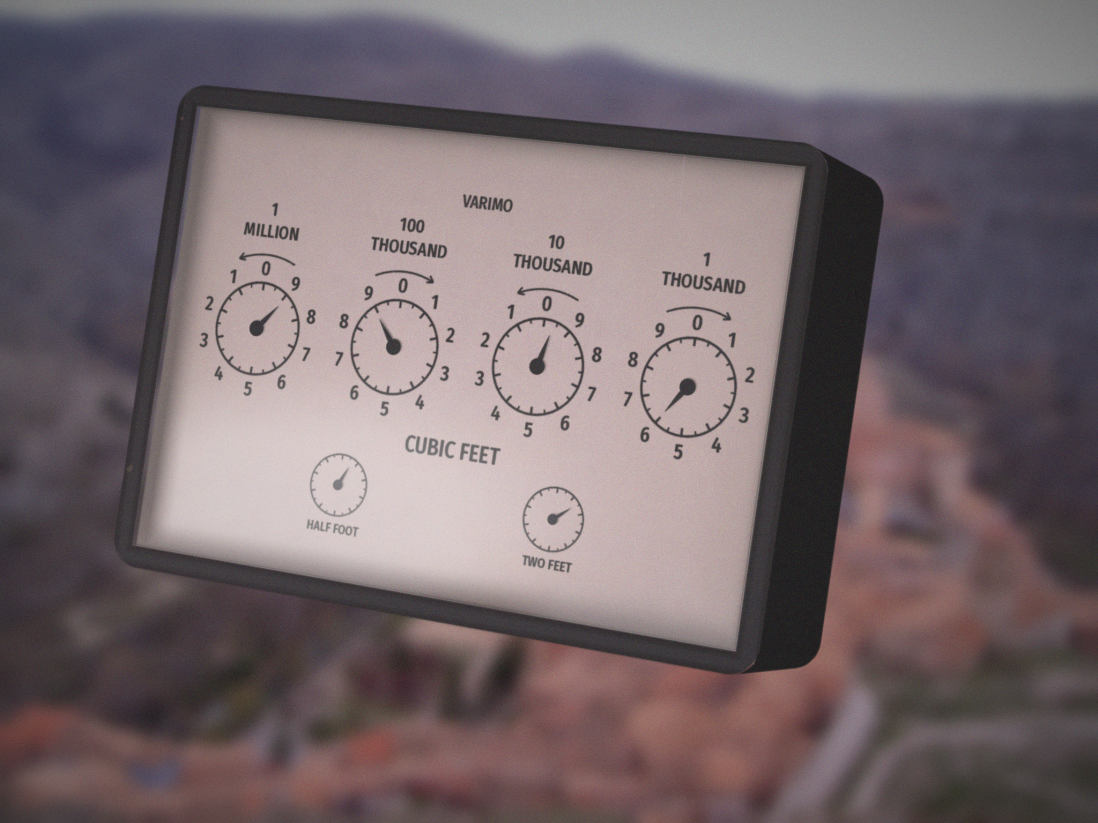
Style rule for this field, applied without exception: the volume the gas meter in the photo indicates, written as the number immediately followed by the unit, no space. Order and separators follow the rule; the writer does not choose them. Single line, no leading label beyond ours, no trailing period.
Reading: 889600ft³
